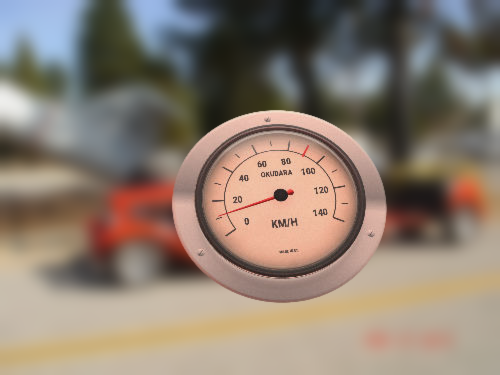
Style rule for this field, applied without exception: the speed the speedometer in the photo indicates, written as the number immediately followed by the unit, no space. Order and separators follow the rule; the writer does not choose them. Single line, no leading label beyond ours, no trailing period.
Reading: 10km/h
